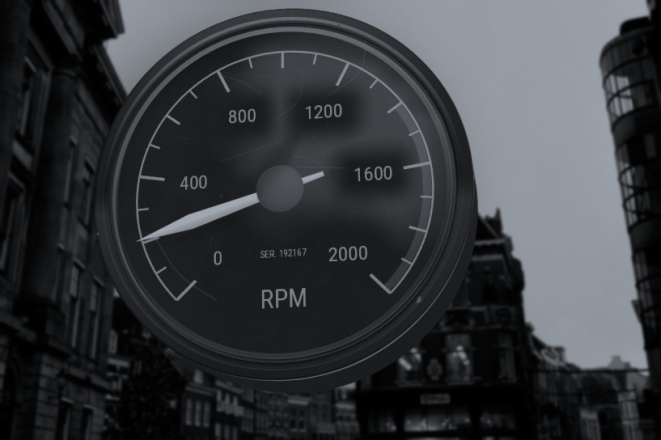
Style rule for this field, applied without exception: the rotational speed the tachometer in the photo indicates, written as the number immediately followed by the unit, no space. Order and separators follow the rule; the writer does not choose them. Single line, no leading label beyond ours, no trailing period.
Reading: 200rpm
